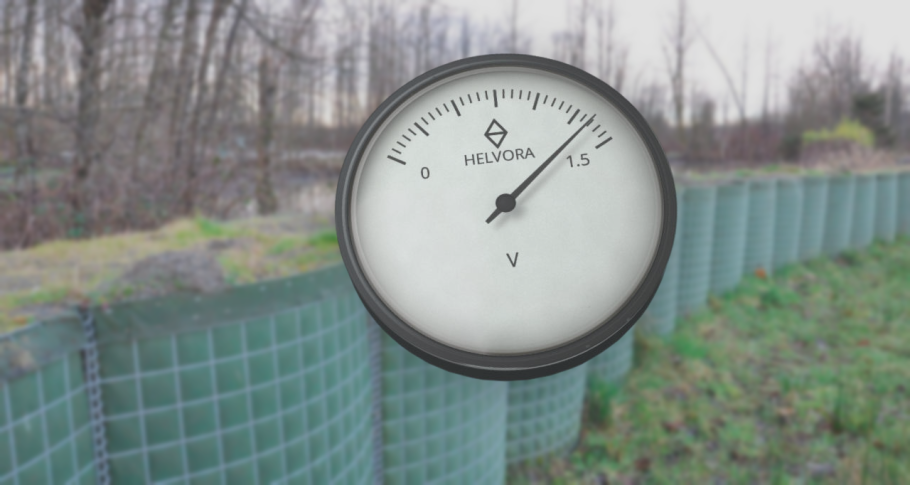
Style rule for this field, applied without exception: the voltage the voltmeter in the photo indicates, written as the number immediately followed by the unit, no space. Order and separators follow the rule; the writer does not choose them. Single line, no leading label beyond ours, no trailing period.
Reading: 1.35V
